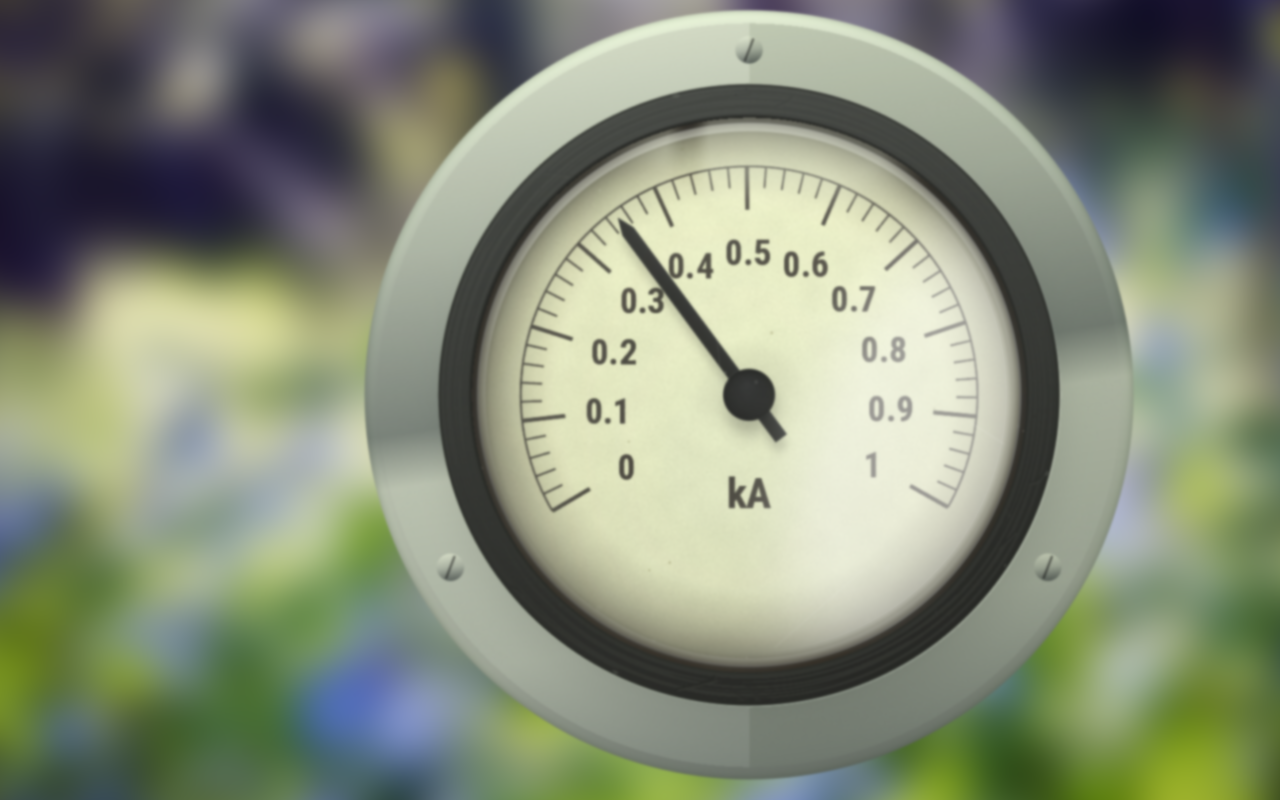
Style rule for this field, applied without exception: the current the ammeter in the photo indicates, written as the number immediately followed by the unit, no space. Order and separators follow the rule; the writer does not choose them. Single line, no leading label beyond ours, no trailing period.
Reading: 0.35kA
